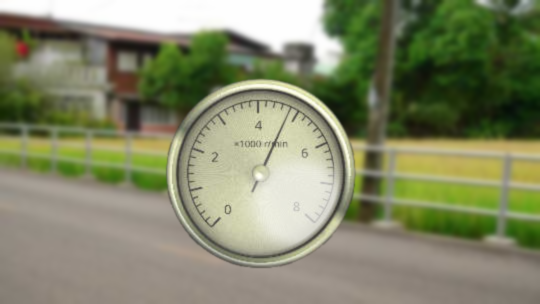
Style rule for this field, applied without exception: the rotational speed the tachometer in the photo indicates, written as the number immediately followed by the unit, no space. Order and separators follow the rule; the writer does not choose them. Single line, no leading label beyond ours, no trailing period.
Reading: 4800rpm
